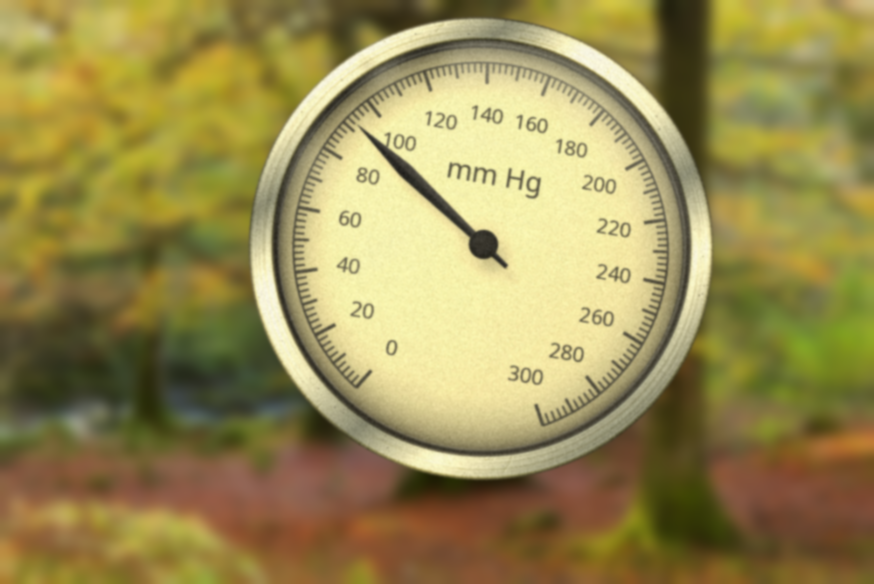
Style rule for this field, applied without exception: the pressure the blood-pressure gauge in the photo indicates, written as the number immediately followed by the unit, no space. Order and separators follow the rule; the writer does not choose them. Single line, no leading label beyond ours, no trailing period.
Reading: 92mmHg
